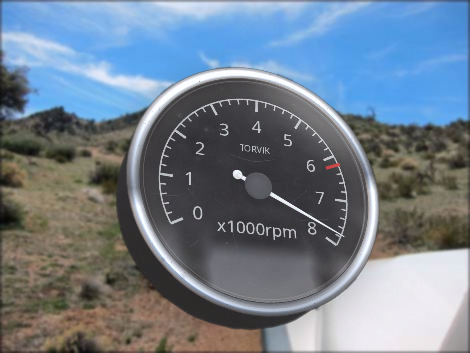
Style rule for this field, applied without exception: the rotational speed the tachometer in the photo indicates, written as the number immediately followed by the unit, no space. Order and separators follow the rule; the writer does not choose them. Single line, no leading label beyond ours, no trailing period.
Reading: 7800rpm
